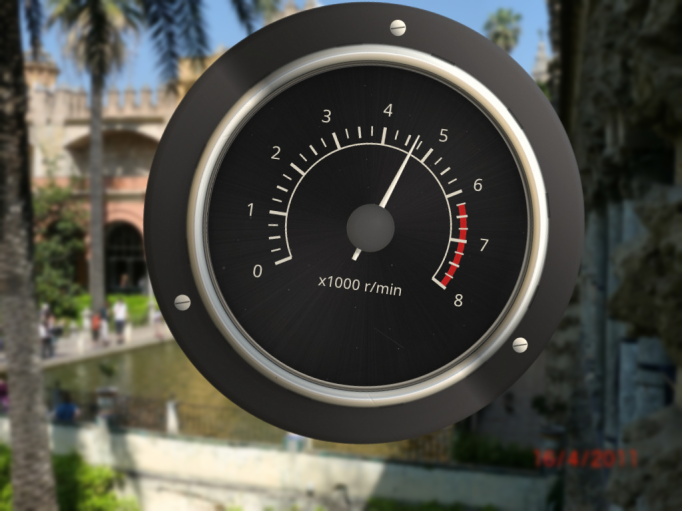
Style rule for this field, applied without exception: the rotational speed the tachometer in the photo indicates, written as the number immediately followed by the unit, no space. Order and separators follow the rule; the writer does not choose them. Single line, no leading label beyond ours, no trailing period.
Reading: 4625rpm
